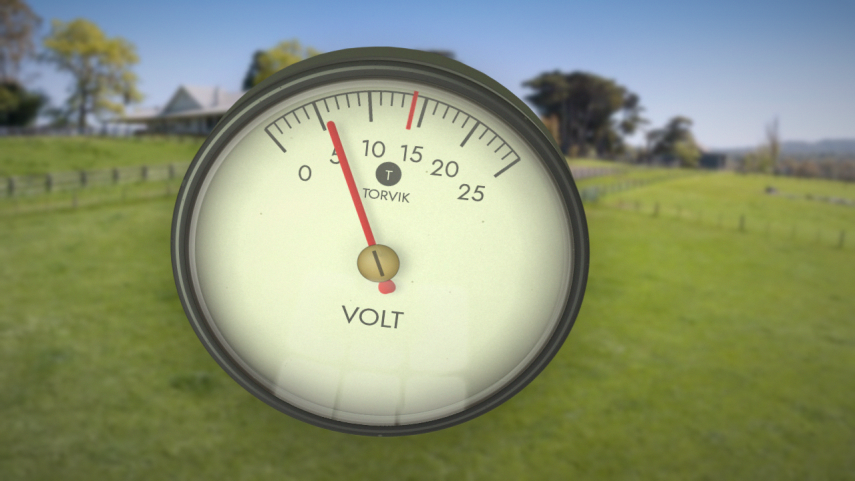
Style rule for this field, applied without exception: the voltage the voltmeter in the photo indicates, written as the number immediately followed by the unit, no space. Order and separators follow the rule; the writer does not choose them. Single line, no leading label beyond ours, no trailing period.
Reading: 6V
